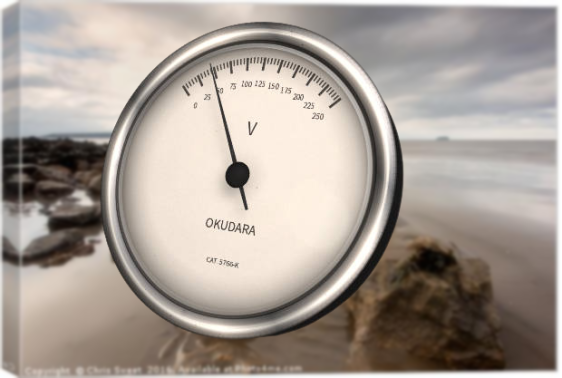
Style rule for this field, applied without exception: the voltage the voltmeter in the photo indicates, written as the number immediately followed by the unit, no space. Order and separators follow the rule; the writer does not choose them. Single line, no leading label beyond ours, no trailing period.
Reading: 50V
